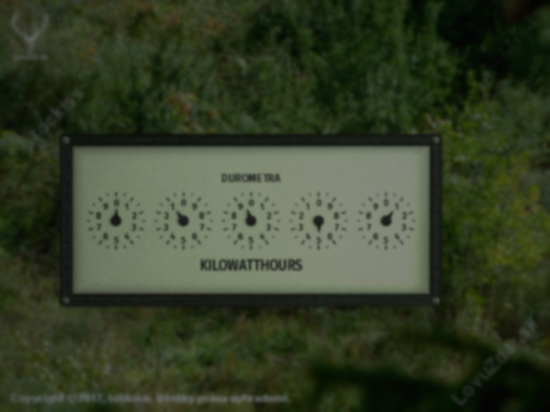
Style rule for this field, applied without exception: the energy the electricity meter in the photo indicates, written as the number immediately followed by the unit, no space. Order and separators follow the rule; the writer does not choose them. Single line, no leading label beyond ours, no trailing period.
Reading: 951kWh
